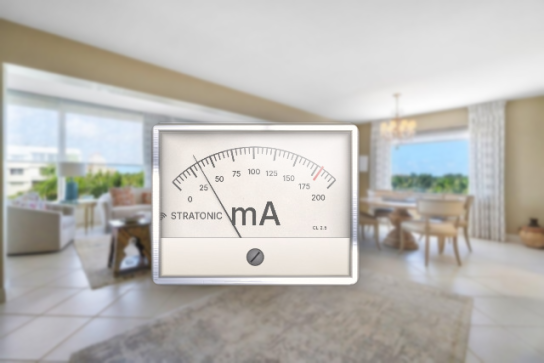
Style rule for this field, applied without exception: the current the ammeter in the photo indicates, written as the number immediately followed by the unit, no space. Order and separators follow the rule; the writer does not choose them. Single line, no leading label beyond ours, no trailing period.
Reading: 35mA
